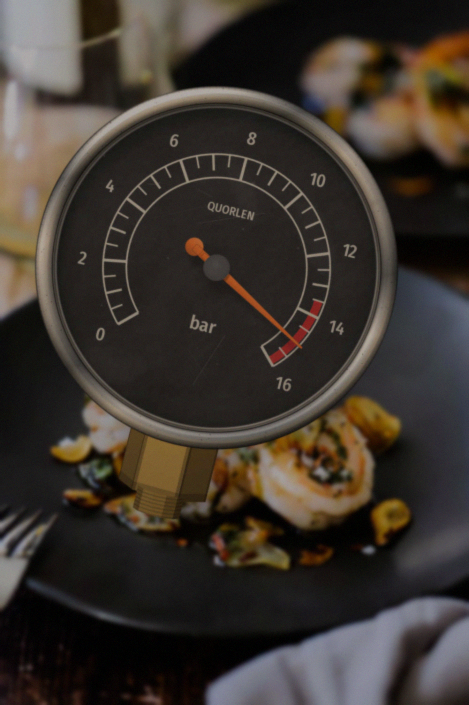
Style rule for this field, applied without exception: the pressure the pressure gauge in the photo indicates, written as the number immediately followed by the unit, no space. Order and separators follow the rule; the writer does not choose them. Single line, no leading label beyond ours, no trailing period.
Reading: 15bar
